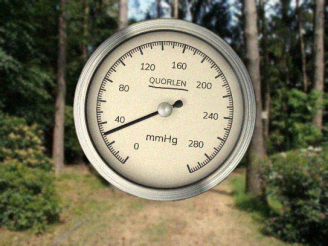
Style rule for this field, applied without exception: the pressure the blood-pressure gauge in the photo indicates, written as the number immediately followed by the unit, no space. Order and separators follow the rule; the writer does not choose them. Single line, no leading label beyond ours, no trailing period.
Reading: 30mmHg
